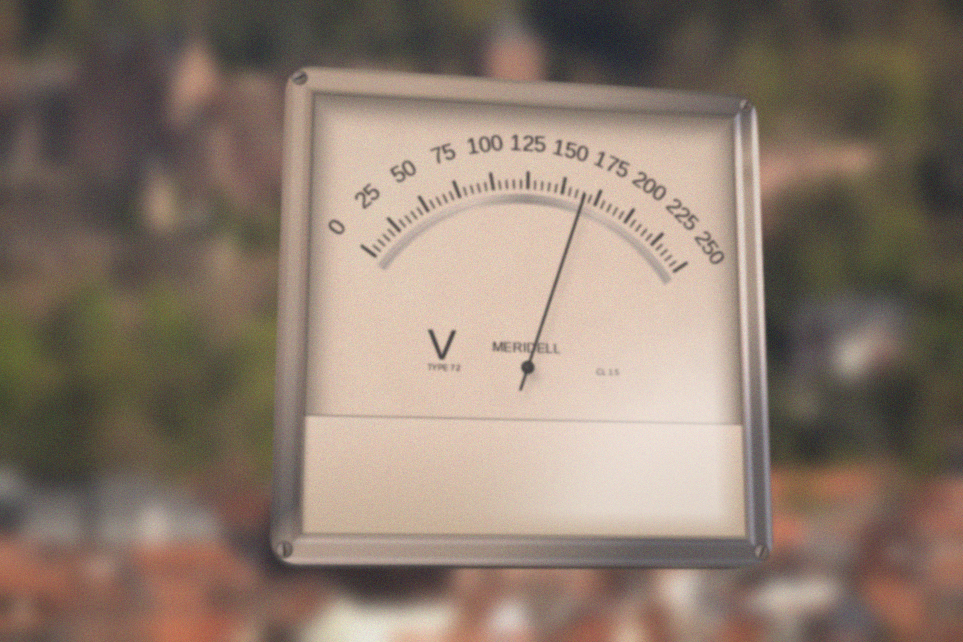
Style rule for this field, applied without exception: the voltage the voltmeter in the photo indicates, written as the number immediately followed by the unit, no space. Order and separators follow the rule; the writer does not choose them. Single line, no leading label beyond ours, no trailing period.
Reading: 165V
